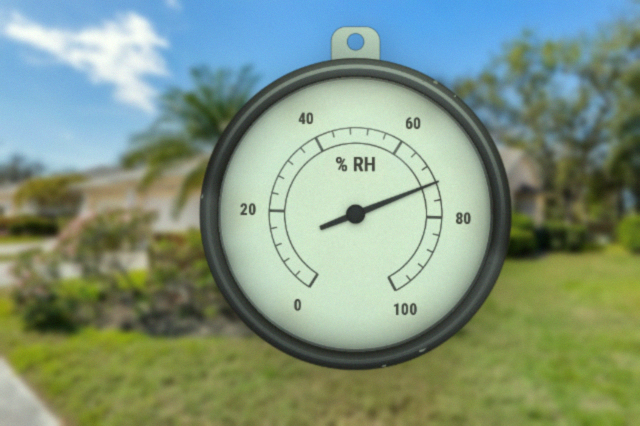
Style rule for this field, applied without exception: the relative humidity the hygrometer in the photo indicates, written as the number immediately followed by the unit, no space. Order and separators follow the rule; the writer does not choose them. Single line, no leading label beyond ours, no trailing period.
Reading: 72%
